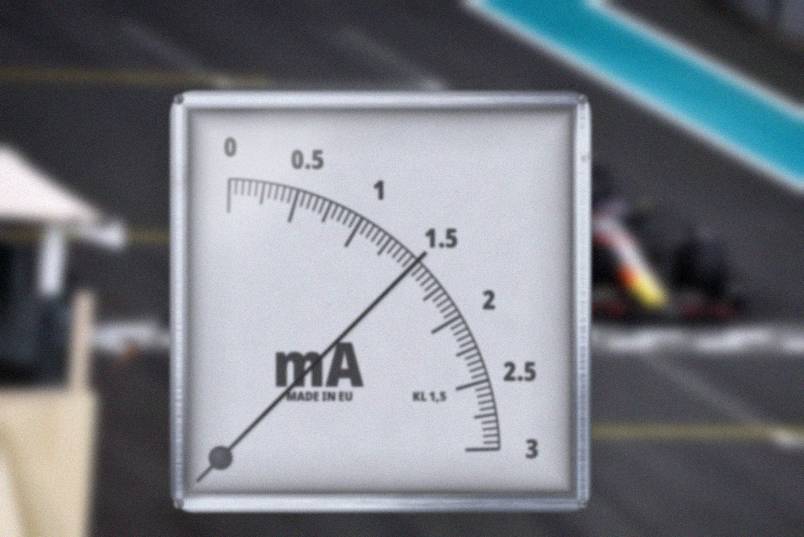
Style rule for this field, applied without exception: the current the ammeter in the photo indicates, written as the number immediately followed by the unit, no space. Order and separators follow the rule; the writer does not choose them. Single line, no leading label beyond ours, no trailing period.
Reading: 1.5mA
